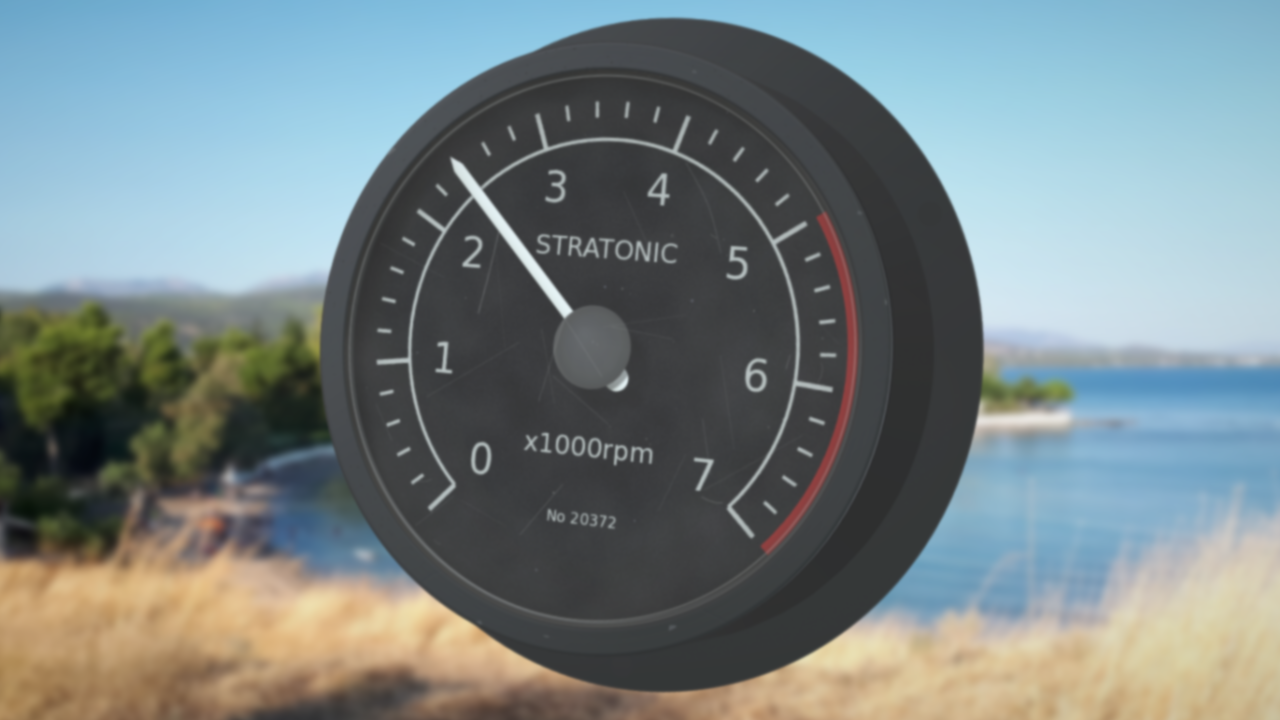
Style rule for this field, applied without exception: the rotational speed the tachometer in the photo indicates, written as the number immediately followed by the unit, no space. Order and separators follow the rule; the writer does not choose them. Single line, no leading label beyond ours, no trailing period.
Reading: 2400rpm
